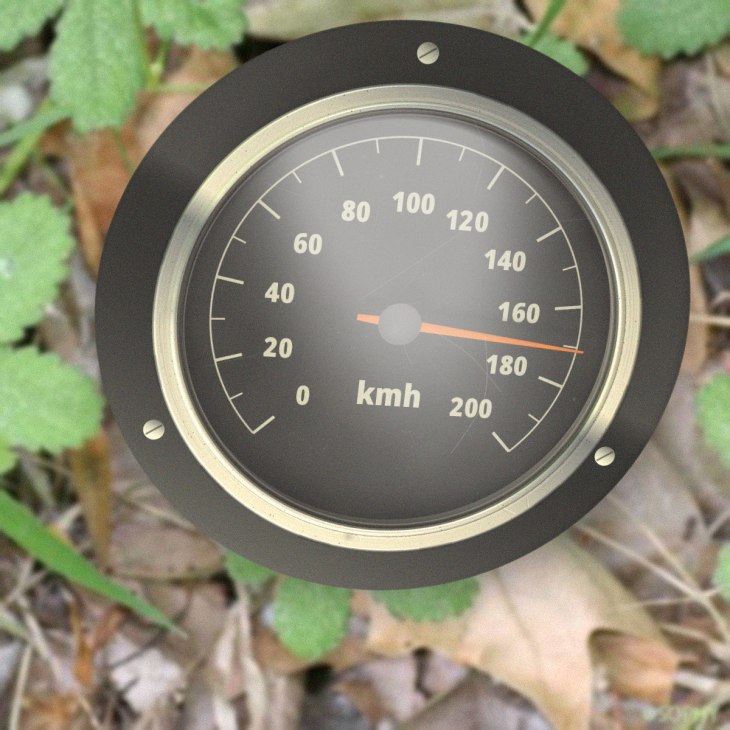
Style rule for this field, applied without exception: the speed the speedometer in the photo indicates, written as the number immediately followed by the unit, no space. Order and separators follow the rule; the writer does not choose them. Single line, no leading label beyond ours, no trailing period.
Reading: 170km/h
